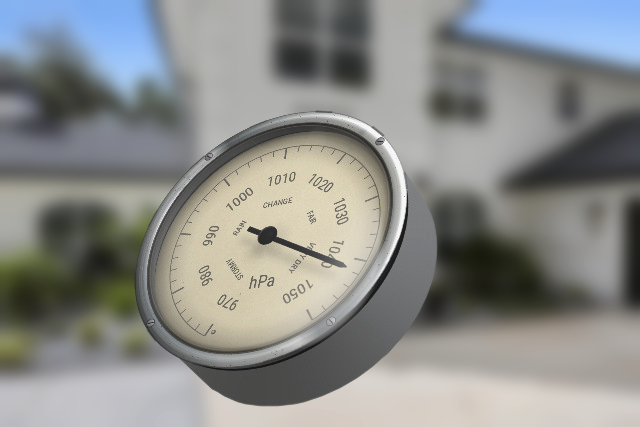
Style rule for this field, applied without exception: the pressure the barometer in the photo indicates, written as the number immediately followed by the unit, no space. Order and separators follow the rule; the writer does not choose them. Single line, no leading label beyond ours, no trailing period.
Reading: 1042hPa
